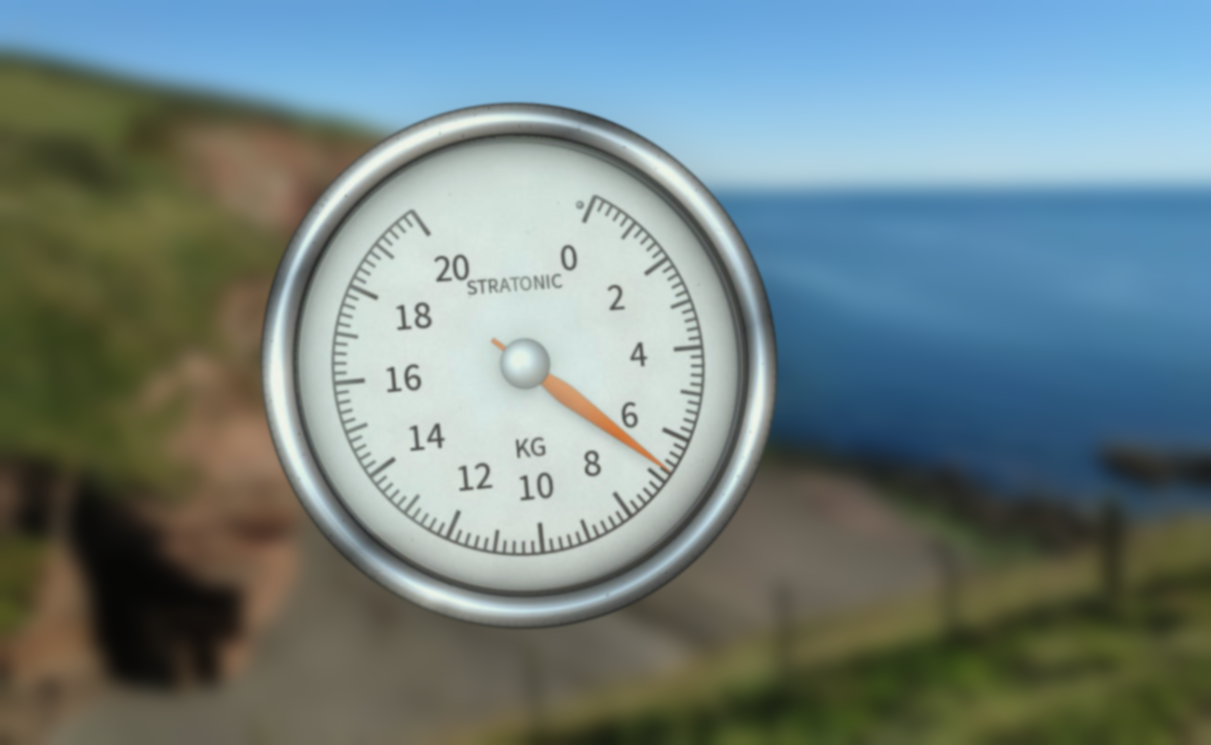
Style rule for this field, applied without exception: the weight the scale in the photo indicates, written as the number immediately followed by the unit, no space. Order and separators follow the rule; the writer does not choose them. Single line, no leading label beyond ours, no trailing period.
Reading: 6.8kg
